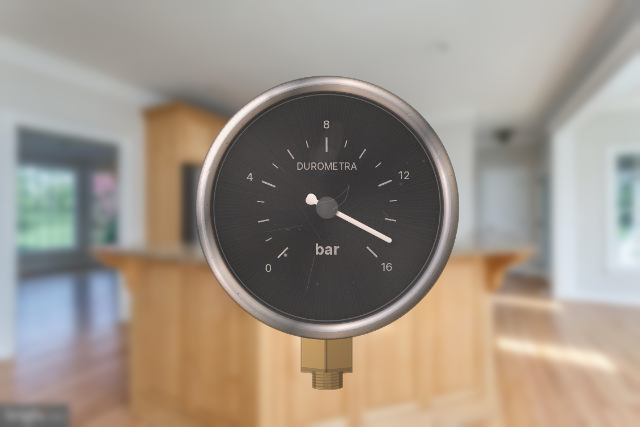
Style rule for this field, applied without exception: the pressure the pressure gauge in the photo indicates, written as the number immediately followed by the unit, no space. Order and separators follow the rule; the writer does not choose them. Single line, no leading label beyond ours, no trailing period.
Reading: 15bar
